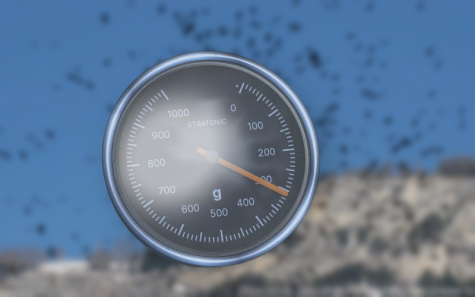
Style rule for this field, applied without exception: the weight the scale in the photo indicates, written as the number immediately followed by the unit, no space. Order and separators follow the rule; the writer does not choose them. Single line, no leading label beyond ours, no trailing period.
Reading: 310g
